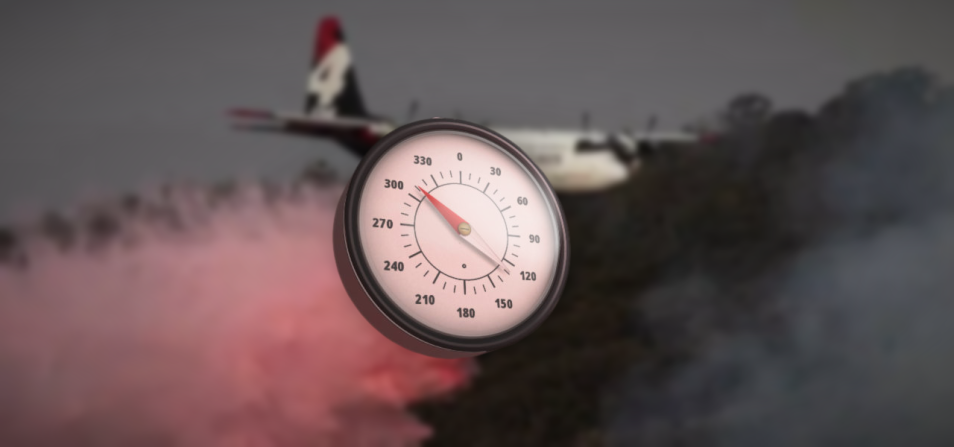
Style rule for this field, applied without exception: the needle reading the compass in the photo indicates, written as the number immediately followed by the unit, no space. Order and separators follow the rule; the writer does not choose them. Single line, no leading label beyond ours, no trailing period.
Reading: 310°
